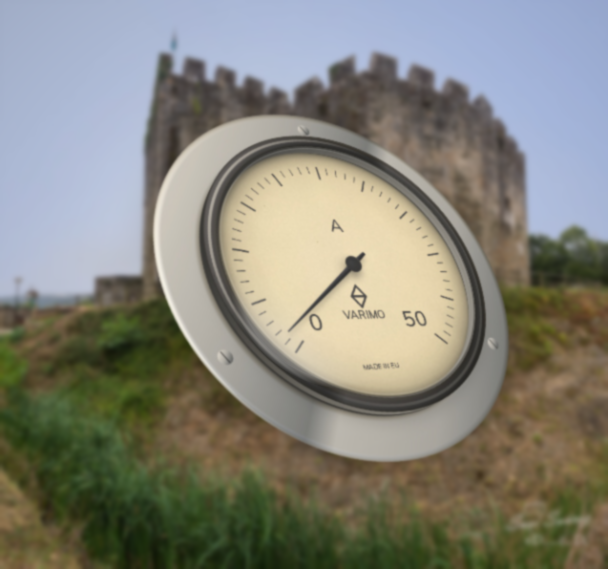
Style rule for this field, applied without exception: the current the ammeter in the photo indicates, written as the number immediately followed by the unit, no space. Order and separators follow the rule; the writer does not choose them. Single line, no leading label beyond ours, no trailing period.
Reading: 1.5A
